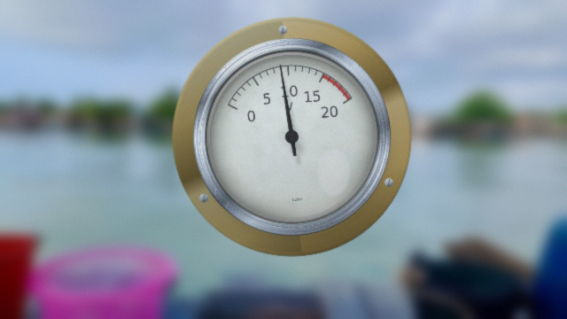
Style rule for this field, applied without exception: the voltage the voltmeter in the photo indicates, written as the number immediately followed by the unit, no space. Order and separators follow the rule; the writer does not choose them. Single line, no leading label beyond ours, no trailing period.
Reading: 9V
